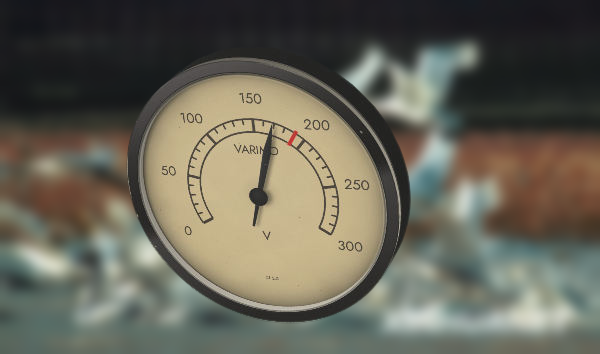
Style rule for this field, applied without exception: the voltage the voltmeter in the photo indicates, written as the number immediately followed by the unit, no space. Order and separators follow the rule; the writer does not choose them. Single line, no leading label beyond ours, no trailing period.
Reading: 170V
